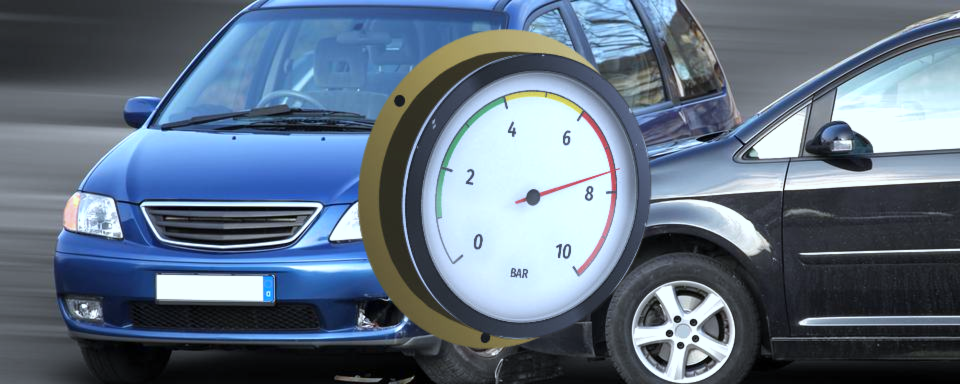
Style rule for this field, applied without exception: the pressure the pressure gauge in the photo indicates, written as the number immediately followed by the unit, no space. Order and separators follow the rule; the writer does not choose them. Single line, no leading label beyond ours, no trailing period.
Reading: 7.5bar
